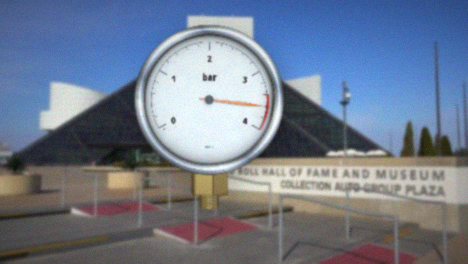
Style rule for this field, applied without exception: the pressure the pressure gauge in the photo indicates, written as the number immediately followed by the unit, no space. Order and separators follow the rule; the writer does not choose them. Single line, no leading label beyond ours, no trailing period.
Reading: 3.6bar
